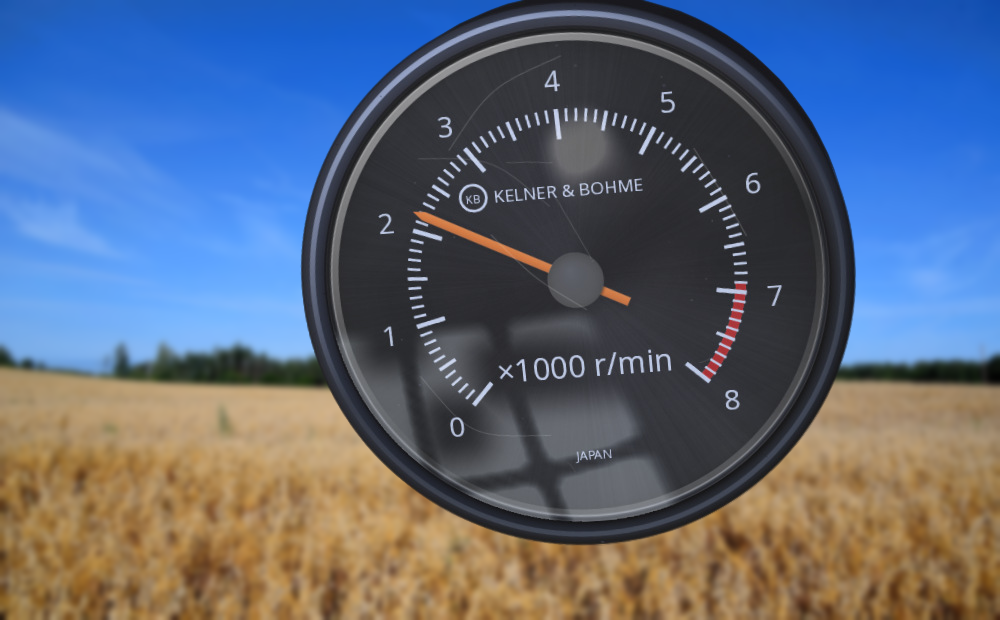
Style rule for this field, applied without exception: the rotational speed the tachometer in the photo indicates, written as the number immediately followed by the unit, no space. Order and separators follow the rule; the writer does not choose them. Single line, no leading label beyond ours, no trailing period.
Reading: 2200rpm
